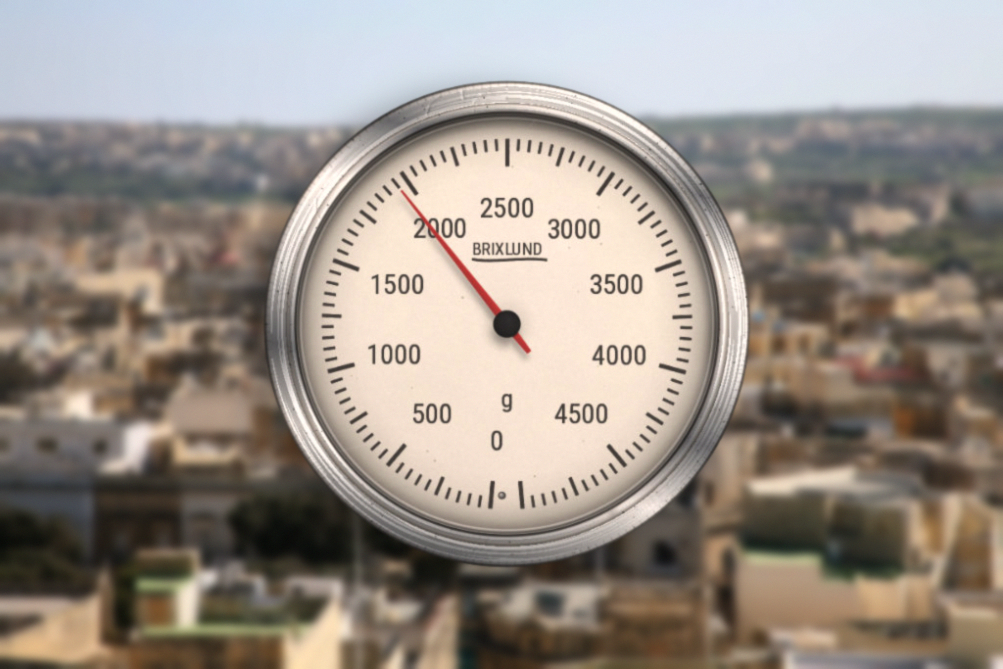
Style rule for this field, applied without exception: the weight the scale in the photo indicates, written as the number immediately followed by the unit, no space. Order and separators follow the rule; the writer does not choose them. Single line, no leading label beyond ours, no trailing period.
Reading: 1950g
